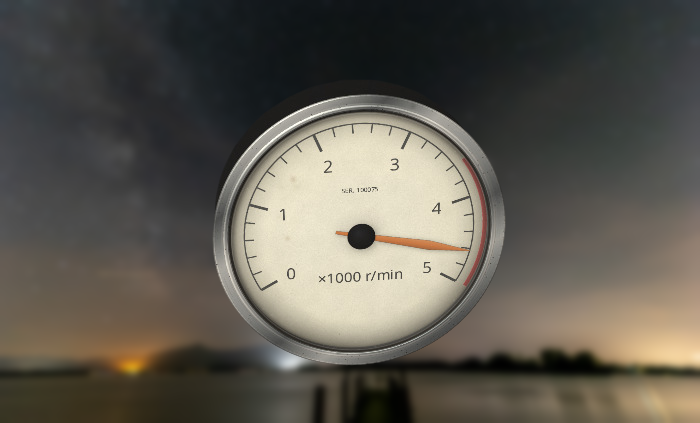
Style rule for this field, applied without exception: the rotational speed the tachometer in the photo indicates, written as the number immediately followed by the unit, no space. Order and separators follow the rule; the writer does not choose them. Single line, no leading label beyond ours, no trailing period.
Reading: 4600rpm
